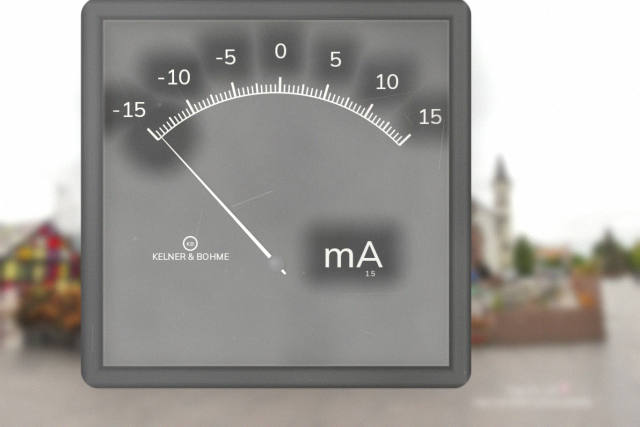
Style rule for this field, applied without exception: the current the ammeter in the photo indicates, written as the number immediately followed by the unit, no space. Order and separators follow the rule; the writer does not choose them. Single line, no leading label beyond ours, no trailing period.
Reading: -14.5mA
